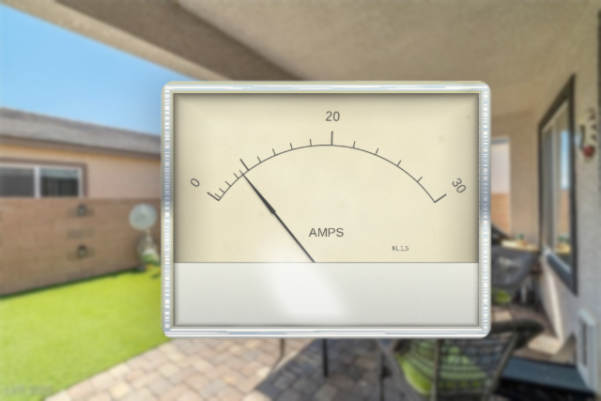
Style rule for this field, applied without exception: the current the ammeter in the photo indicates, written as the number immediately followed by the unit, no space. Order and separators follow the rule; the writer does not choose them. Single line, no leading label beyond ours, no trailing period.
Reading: 9A
